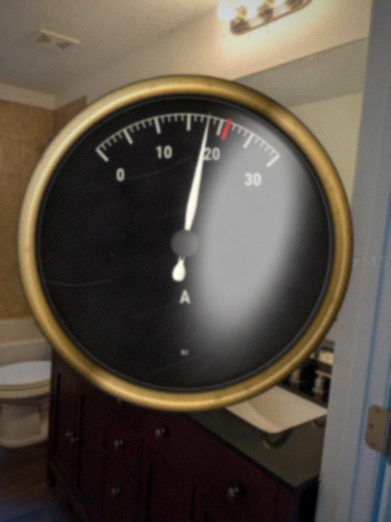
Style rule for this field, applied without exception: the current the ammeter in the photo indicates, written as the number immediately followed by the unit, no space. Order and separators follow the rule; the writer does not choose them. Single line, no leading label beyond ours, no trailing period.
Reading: 18A
